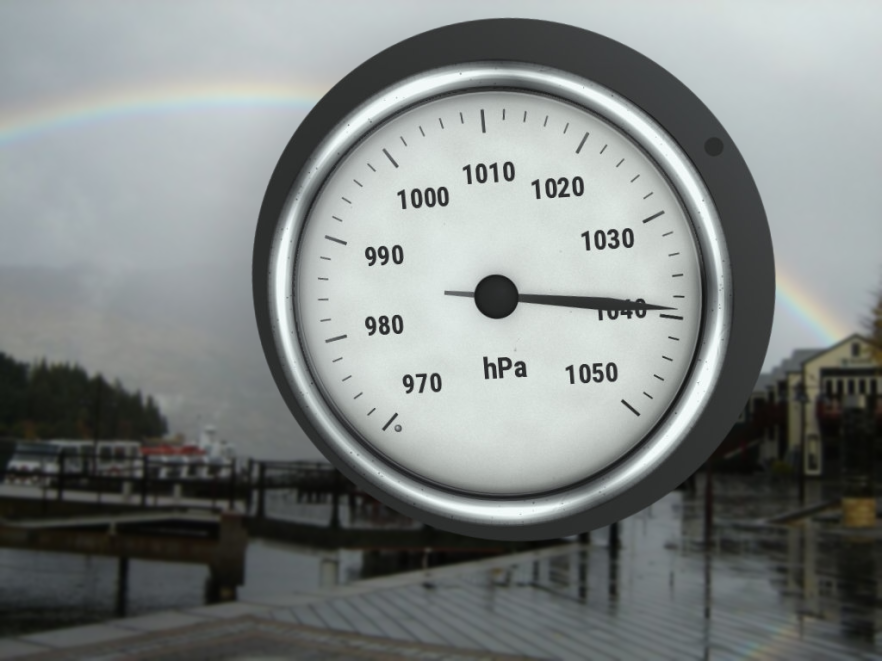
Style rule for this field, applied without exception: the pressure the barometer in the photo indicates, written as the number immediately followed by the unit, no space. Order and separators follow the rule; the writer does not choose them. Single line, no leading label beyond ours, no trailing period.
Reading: 1039hPa
